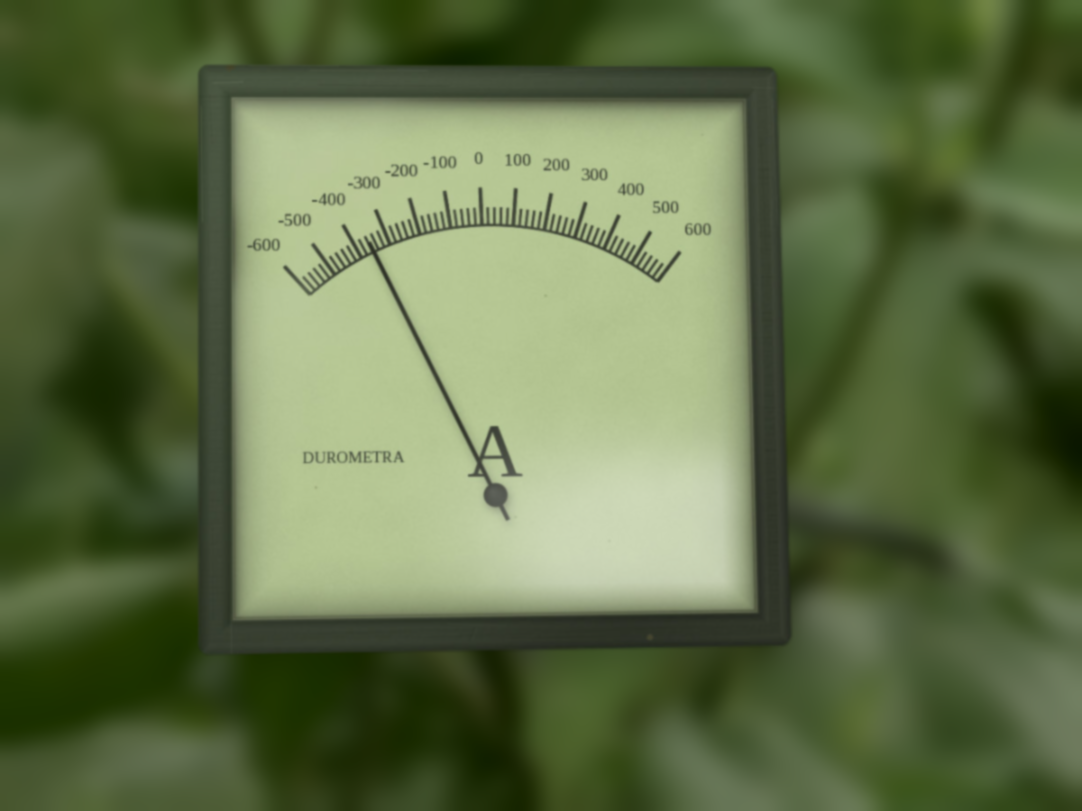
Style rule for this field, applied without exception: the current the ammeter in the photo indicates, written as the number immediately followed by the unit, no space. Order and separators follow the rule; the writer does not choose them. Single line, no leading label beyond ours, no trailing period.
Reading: -360A
